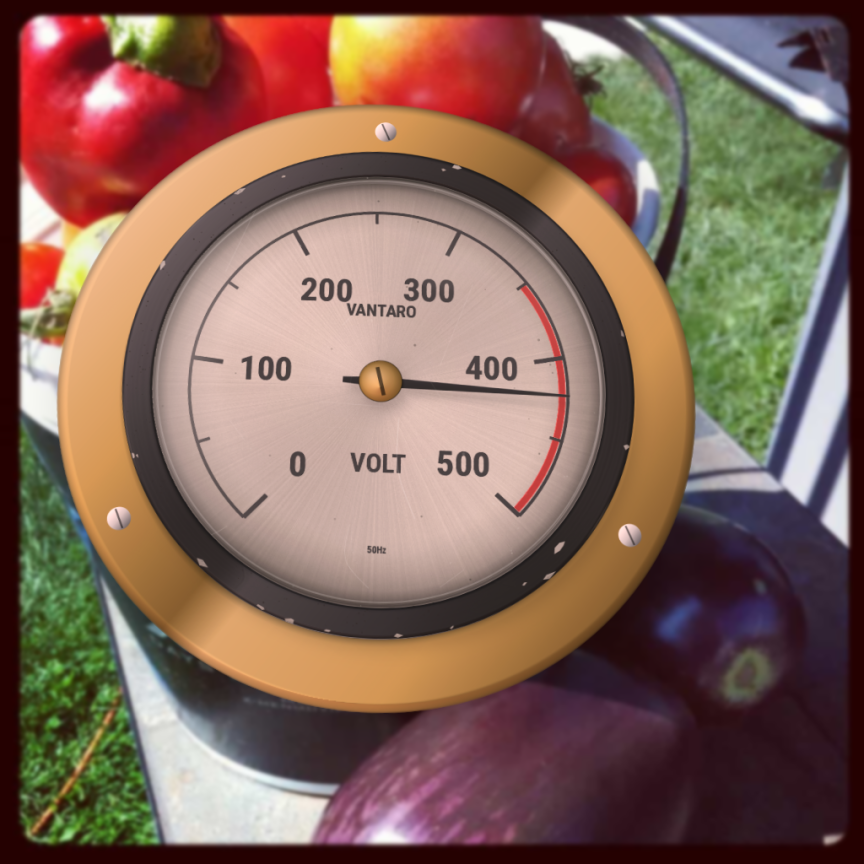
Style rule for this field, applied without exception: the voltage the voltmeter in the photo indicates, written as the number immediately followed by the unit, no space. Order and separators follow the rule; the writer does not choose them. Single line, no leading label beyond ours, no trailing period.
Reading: 425V
